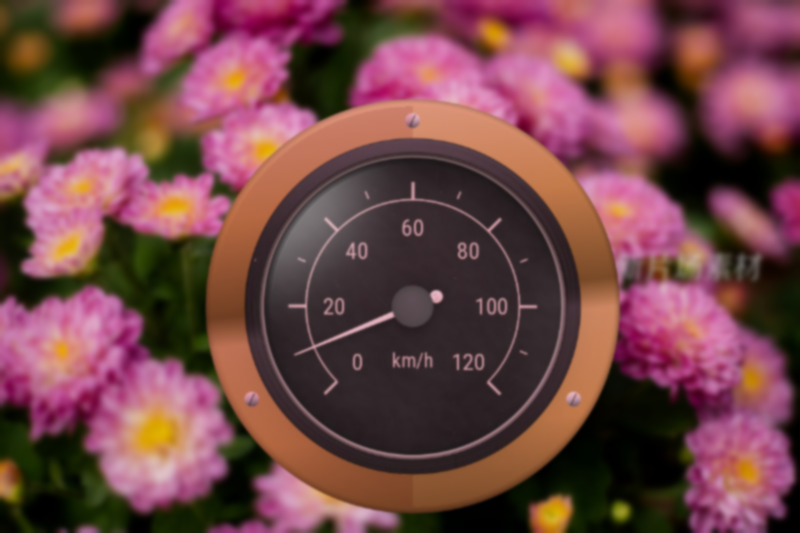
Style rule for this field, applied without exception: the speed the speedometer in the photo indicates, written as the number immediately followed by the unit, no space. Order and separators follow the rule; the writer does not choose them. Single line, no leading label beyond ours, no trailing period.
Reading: 10km/h
